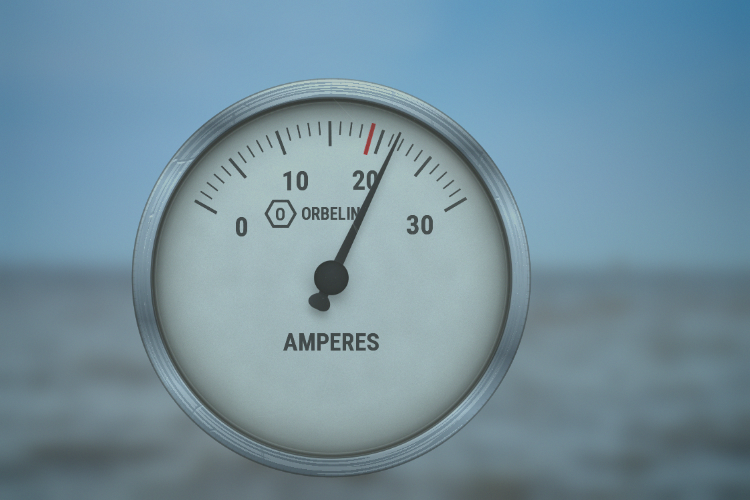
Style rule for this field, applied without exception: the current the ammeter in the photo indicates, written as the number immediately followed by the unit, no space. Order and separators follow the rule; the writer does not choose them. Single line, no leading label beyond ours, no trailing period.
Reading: 21.5A
